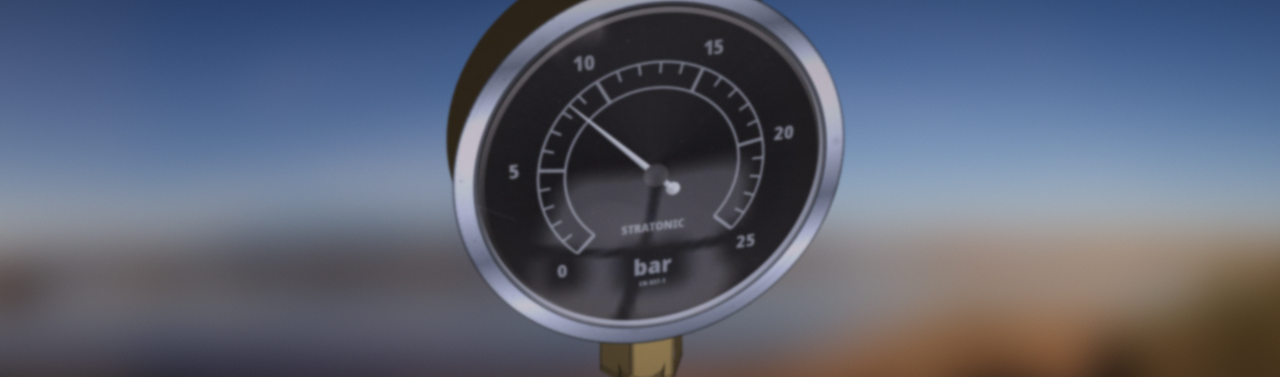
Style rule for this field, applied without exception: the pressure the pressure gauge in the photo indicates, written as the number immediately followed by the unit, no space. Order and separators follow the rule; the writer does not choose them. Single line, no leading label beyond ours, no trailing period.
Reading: 8.5bar
